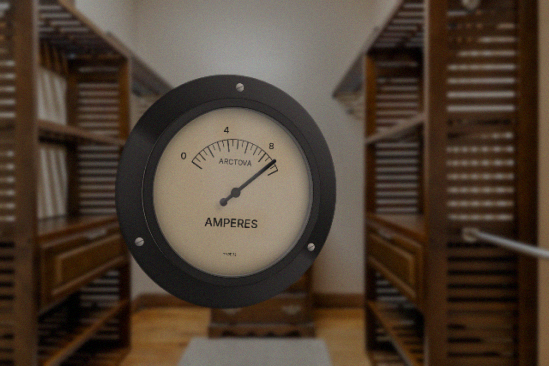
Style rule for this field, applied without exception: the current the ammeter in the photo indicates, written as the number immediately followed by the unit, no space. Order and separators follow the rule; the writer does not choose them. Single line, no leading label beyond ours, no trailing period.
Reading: 9A
